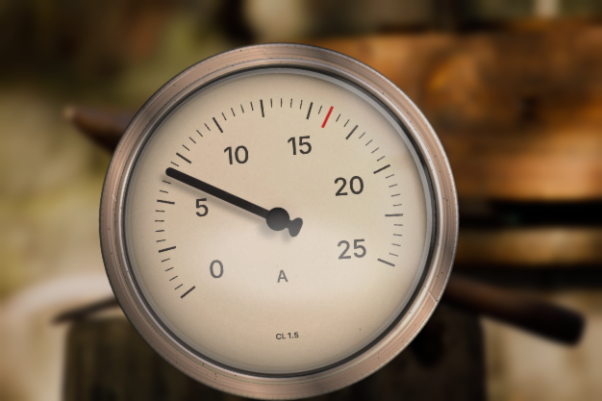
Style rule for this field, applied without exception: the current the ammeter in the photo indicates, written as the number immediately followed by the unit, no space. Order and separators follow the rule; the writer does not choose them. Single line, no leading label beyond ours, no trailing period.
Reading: 6.5A
